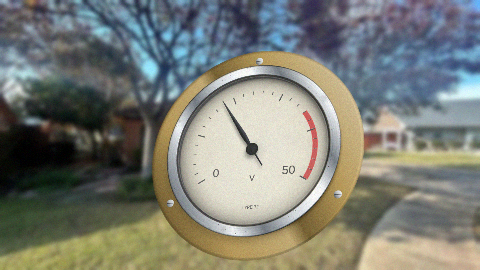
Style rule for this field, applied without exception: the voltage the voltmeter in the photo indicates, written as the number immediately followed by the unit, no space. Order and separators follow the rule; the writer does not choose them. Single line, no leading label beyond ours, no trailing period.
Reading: 18V
